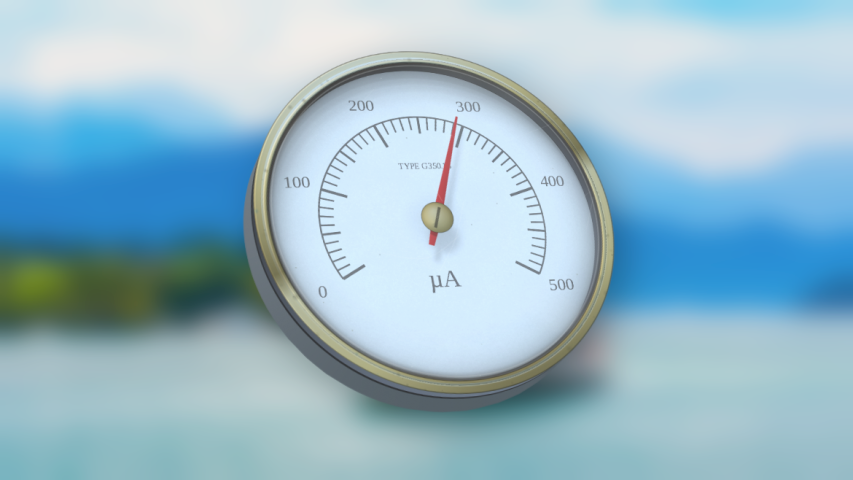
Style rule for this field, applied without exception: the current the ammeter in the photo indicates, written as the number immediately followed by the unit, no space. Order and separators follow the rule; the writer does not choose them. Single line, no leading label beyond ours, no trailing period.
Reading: 290µA
